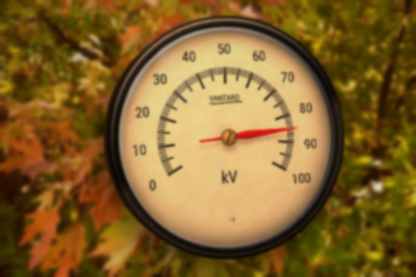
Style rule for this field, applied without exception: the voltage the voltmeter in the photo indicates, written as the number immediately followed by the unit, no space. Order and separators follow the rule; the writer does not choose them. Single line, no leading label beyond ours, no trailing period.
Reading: 85kV
